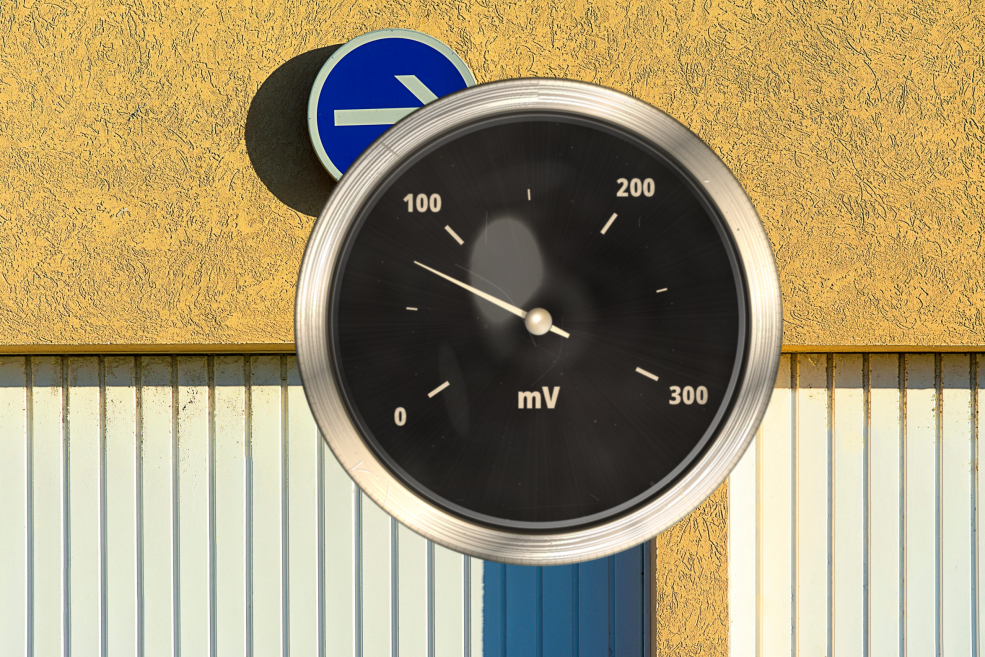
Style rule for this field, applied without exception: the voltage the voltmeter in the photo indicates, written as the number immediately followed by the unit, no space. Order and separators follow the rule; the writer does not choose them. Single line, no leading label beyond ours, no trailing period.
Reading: 75mV
